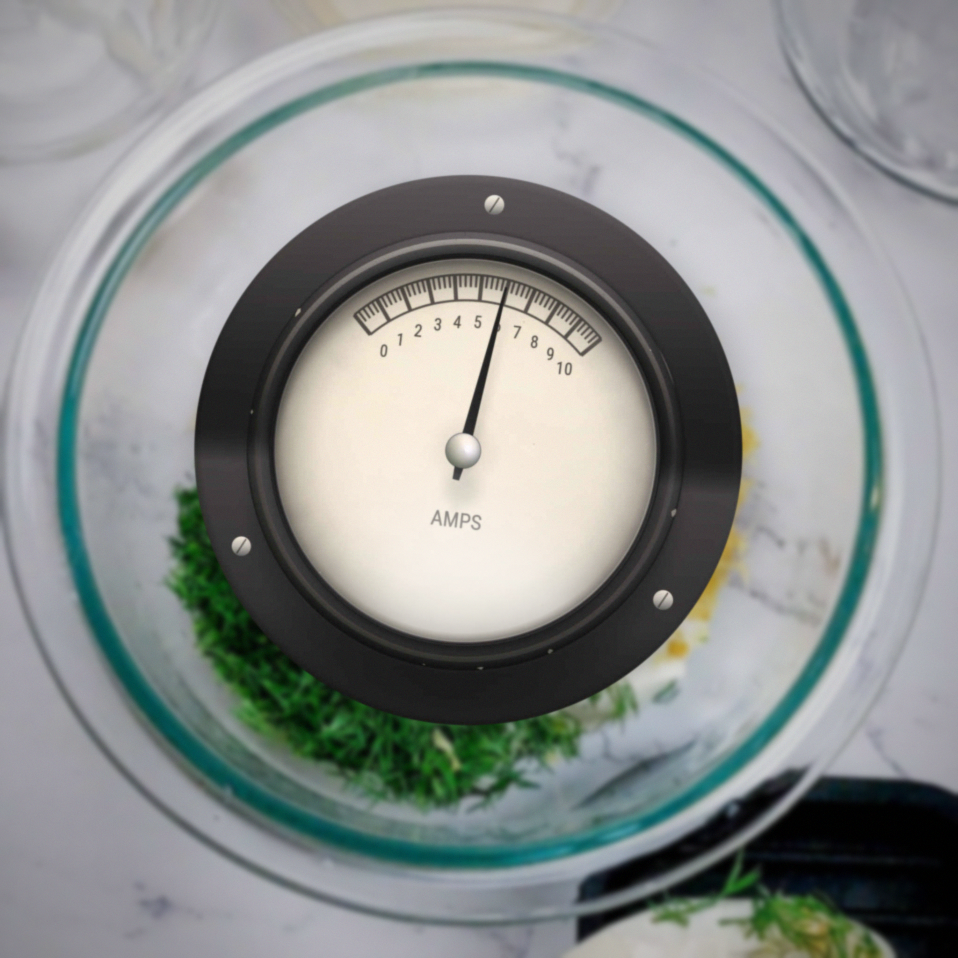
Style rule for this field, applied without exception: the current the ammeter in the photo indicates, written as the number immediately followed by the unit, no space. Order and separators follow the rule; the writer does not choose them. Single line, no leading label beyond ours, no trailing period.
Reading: 6A
